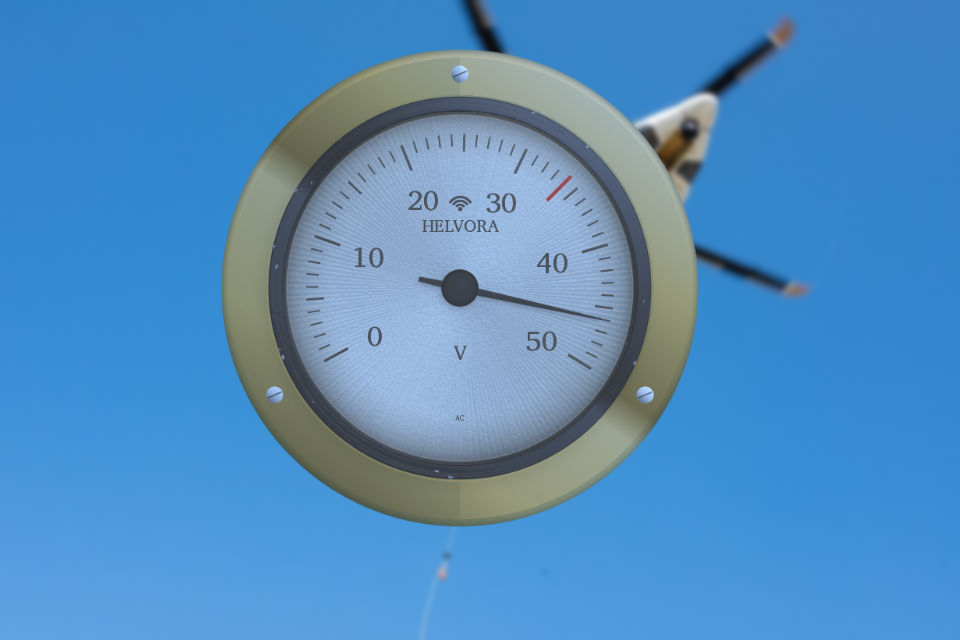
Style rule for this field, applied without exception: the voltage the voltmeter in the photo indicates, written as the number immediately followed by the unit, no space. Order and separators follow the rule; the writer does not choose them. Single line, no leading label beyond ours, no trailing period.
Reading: 46V
